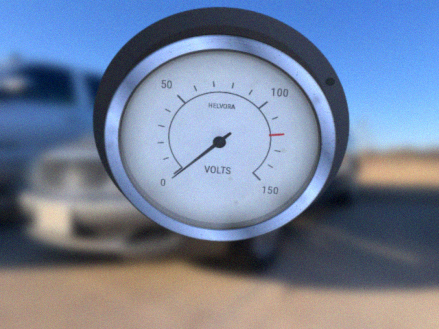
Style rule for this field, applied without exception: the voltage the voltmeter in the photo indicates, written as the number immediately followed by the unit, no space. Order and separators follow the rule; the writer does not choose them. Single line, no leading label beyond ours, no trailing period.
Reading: 0V
